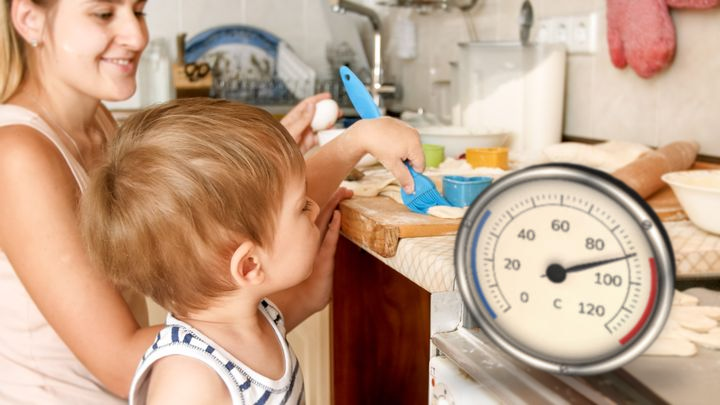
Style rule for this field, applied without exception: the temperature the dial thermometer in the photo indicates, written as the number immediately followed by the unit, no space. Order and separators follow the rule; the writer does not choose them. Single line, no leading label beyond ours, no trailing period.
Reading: 90°C
